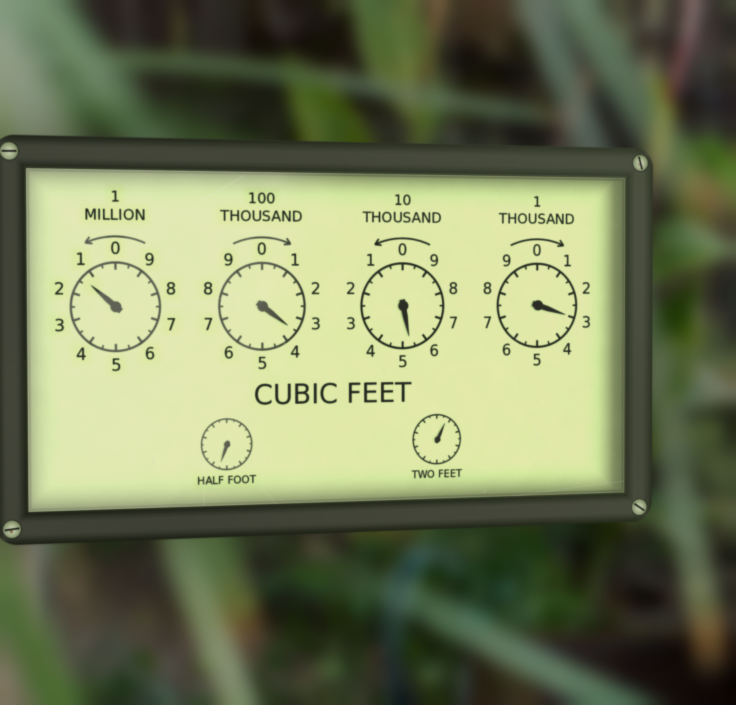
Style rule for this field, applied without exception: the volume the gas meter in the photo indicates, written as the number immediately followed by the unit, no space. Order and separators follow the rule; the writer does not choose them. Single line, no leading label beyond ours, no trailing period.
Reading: 135300ft³
